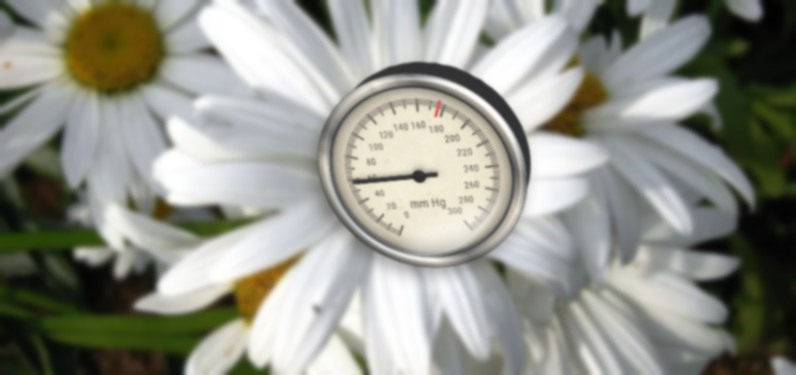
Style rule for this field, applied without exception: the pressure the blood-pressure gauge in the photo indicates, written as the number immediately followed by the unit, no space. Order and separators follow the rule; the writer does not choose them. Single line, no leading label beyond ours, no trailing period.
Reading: 60mmHg
